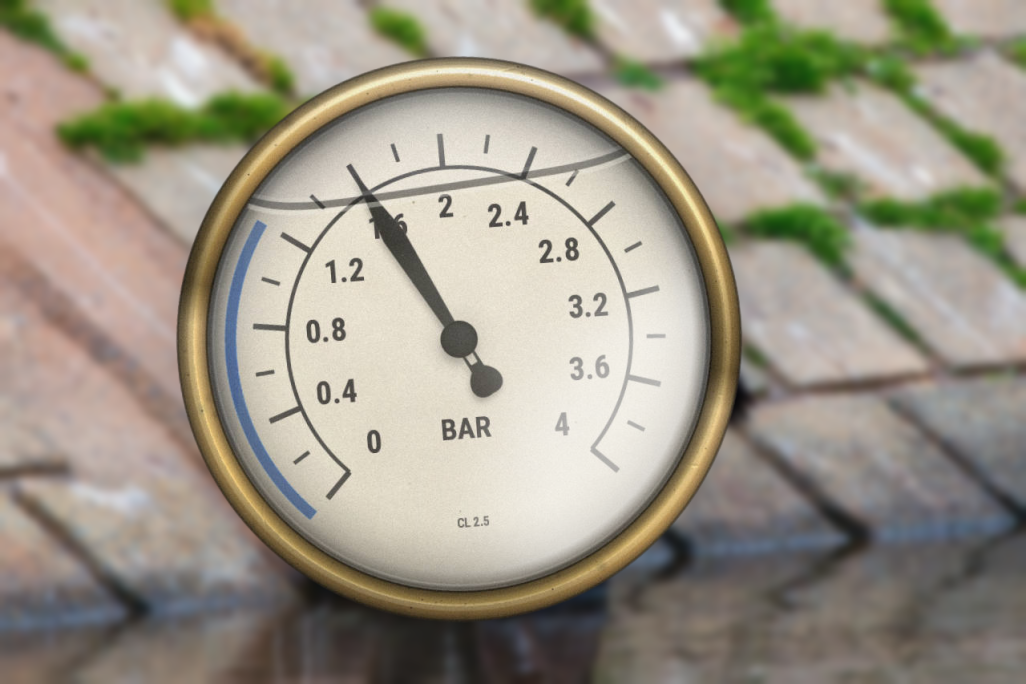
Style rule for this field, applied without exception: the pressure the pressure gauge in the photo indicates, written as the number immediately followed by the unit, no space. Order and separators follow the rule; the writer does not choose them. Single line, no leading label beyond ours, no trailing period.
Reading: 1.6bar
